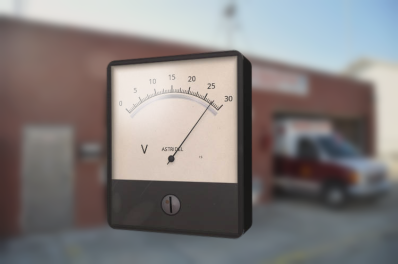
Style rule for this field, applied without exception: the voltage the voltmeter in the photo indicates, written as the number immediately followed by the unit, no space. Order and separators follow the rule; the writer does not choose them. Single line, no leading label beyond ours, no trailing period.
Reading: 27.5V
